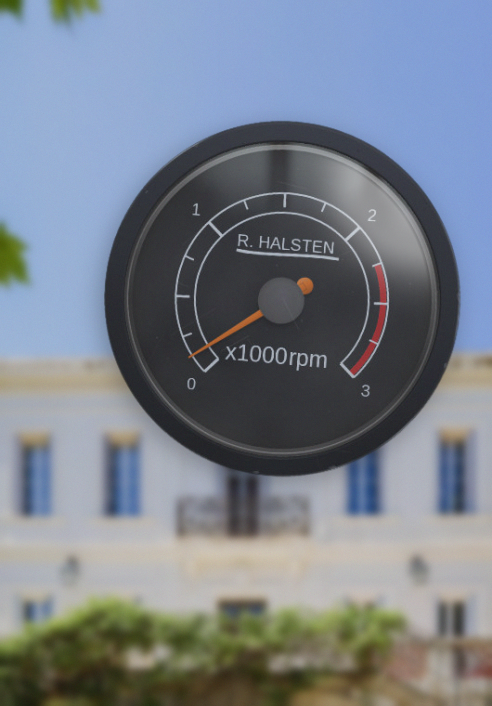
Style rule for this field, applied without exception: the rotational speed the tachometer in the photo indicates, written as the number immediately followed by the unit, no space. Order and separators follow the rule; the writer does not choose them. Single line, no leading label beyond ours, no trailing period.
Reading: 125rpm
